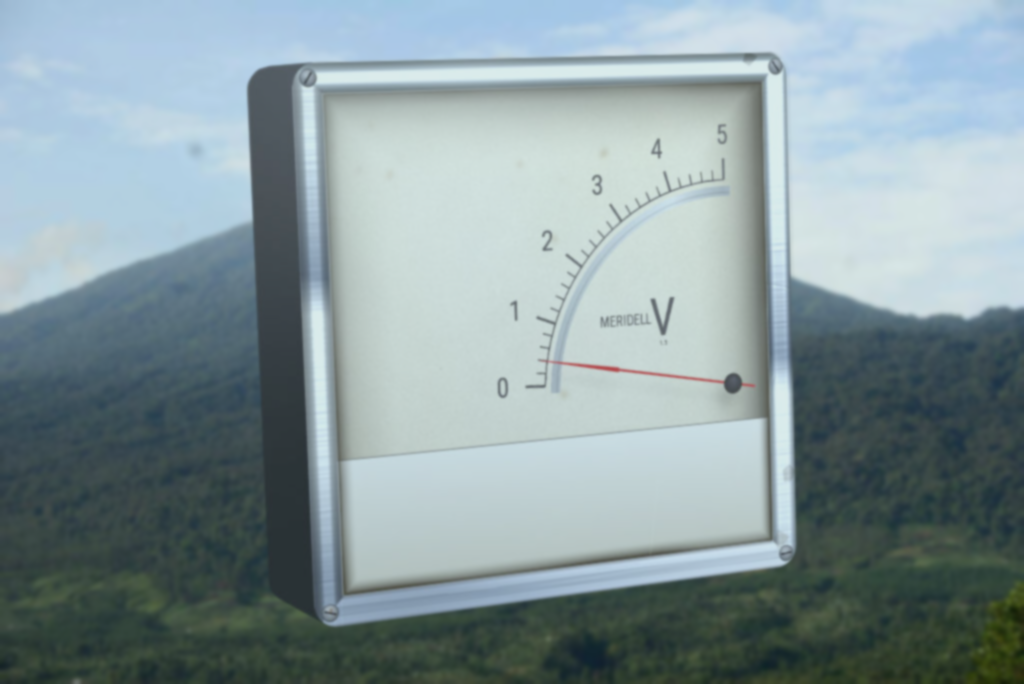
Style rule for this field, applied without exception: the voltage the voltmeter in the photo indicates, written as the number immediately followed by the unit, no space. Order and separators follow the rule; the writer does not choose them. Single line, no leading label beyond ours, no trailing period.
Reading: 0.4V
